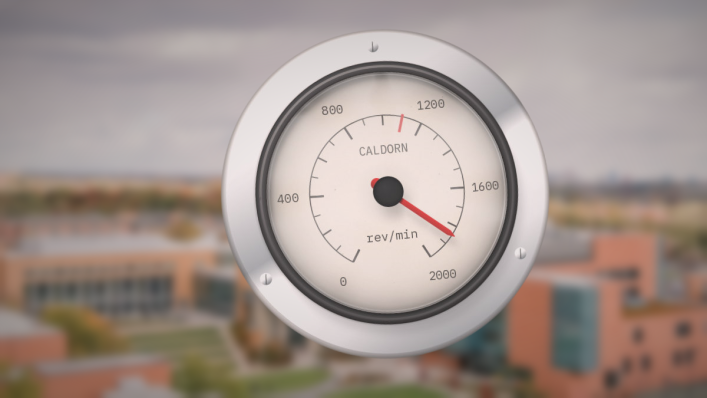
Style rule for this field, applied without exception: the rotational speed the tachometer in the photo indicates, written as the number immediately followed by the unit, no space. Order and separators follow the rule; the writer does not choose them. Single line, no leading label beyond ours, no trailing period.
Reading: 1850rpm
